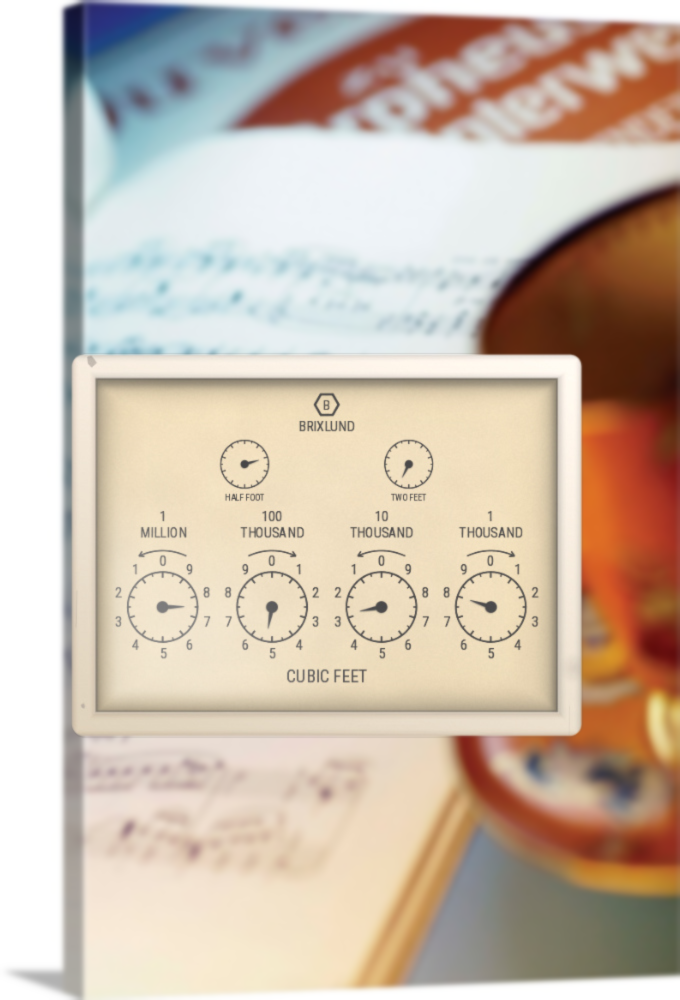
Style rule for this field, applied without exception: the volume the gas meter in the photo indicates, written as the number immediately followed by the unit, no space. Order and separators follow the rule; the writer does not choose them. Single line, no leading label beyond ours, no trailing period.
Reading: 752800ft³
